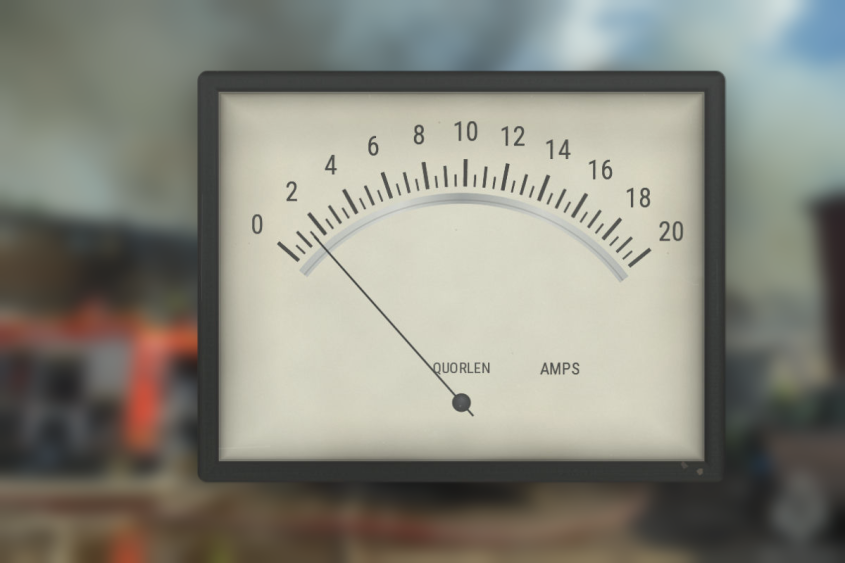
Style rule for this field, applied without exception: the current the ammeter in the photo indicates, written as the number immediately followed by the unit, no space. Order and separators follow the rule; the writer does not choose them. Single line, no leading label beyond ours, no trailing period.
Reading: 1.5A
